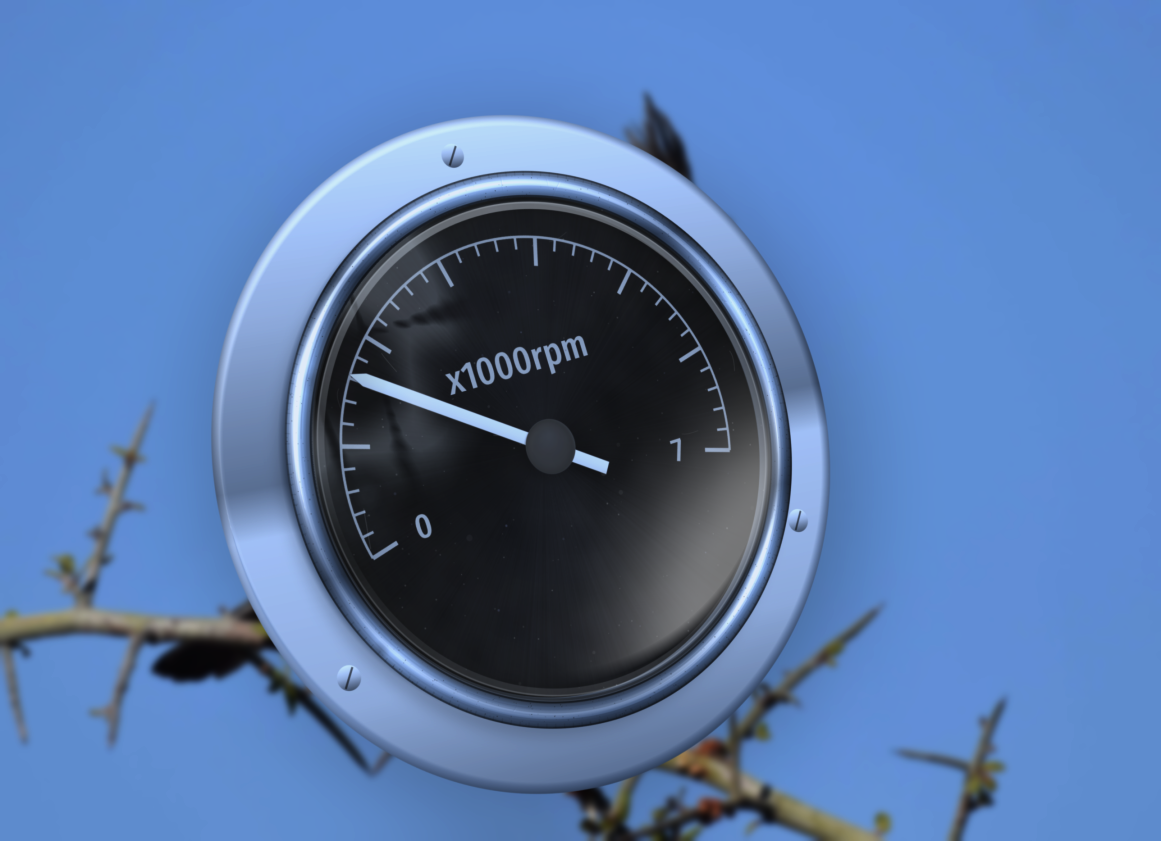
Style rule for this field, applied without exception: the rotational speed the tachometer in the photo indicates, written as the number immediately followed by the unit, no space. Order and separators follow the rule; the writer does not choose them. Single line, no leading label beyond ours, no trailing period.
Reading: 1600rpm
